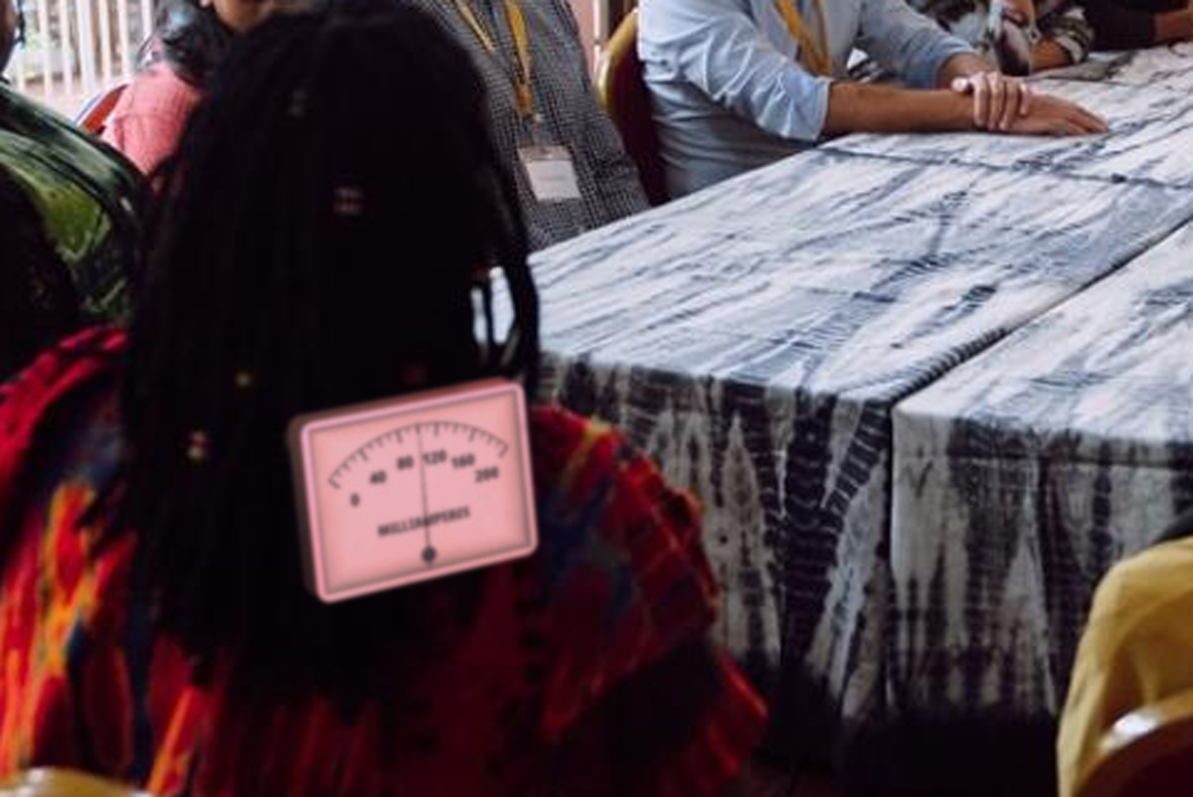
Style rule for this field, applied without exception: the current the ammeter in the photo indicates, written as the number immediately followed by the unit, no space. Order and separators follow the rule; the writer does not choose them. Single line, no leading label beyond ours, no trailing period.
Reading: 100mA
